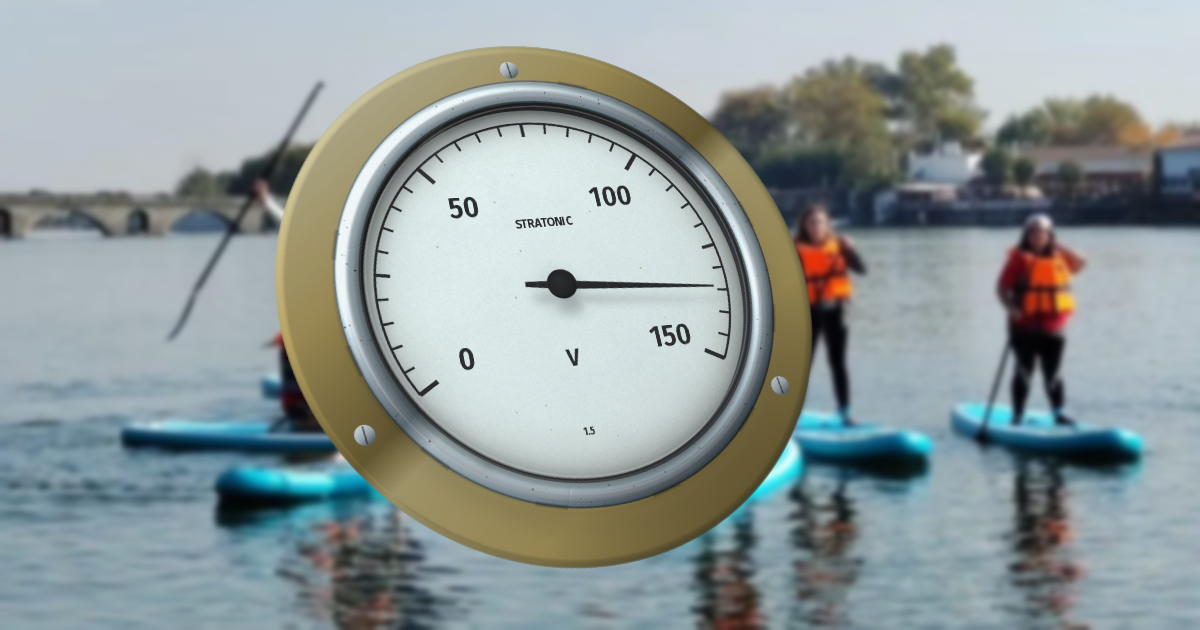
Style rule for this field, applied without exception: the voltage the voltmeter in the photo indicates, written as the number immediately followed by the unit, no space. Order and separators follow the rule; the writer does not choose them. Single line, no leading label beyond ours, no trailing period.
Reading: 135V
